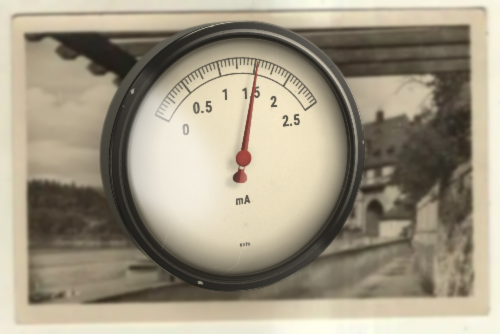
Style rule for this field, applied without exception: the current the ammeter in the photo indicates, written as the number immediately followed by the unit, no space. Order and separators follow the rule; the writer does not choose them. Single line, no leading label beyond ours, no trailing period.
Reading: 1.5mA
